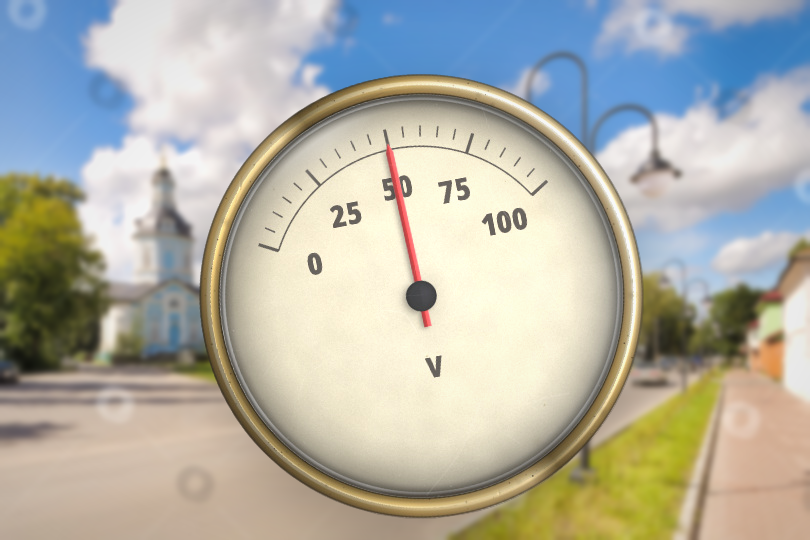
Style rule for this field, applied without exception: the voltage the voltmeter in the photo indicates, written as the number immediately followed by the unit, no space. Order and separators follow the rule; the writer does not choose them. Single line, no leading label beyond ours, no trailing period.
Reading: 50V
